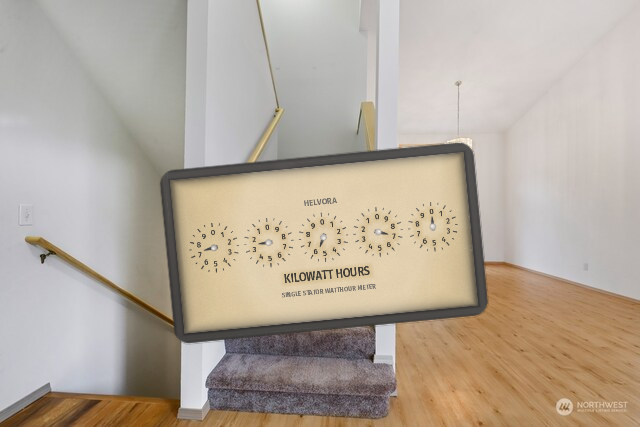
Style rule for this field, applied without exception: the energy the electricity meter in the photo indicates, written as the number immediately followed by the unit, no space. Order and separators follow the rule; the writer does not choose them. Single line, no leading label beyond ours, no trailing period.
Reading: 72570kWh
